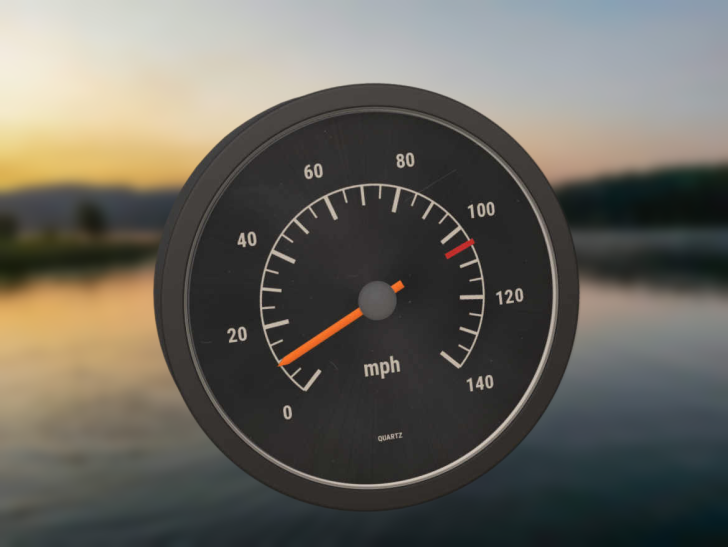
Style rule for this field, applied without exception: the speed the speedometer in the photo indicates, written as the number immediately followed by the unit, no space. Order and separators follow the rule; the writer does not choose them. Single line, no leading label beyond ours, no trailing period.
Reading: 10mph
